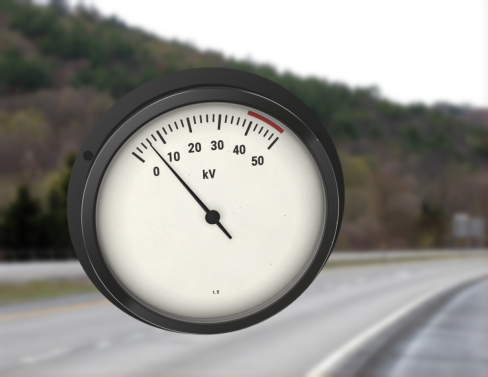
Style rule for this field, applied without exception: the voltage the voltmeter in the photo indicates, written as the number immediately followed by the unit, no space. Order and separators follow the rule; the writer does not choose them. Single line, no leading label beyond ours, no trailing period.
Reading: 6kV
